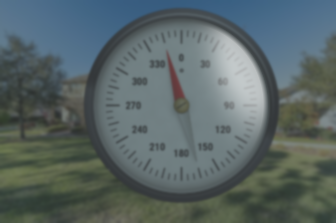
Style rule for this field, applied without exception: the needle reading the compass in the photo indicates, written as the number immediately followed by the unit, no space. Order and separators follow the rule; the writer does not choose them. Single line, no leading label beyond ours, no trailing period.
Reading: 345°
